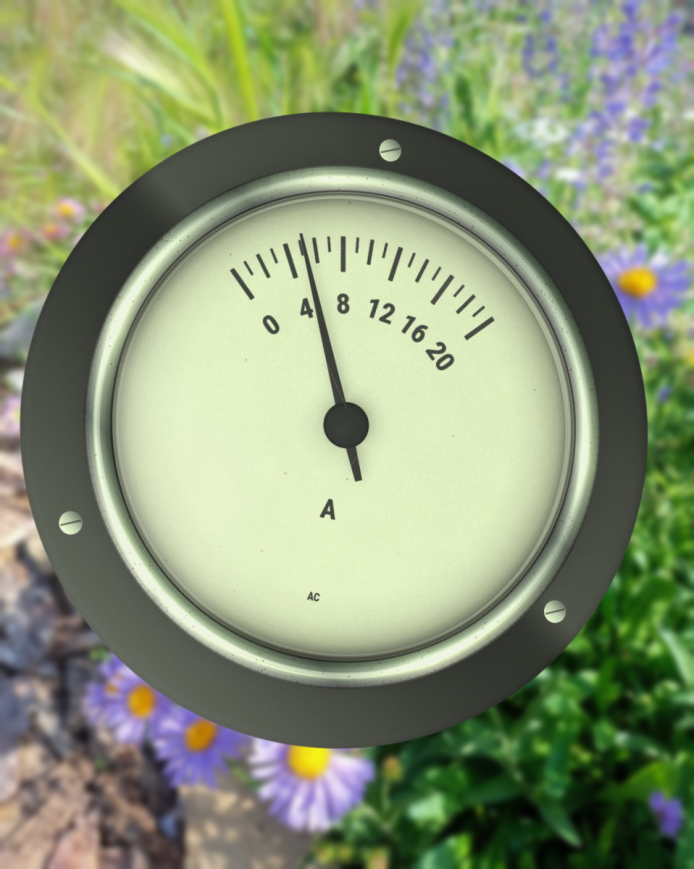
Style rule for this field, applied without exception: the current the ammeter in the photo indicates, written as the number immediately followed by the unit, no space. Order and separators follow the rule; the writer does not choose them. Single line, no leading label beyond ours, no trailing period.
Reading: 5A
